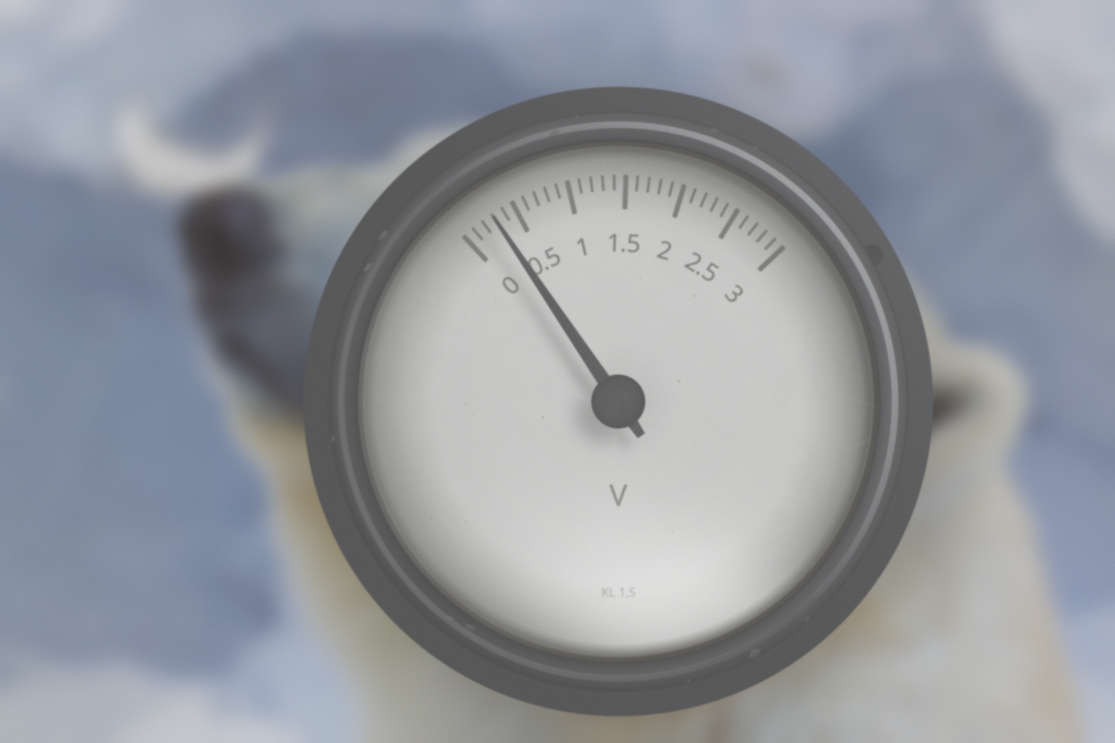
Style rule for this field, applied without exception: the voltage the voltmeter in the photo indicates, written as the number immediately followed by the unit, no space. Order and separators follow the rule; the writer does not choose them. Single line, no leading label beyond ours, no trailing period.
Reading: 0.3V
